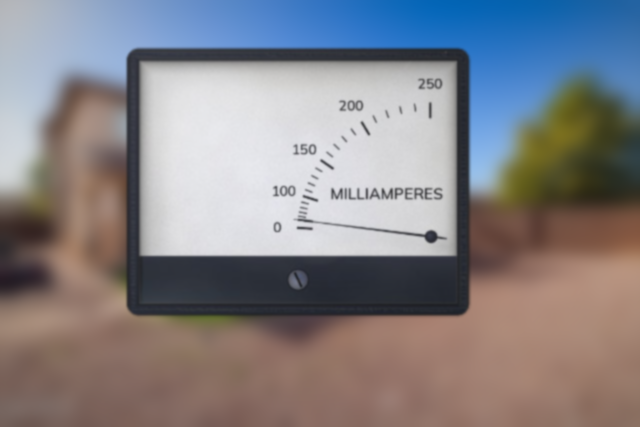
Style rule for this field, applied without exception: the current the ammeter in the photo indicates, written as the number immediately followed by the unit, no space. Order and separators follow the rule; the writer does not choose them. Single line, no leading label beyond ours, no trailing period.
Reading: 50mA
